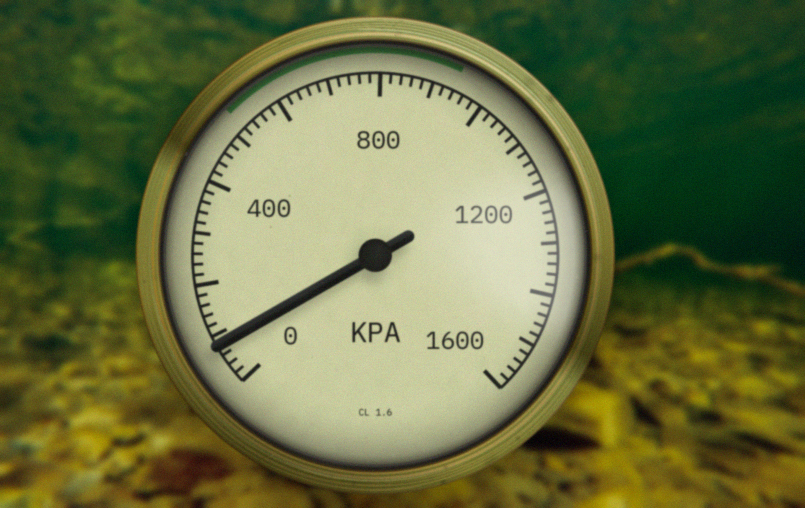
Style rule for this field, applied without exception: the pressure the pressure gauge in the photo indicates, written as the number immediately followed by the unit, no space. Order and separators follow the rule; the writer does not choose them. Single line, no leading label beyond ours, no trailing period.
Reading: 80kPa
